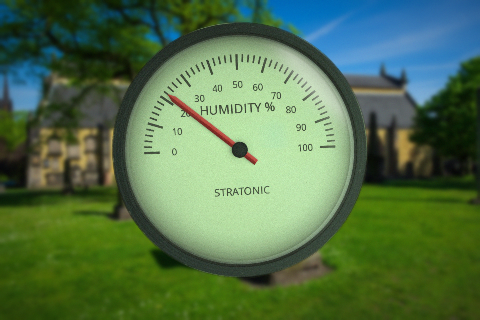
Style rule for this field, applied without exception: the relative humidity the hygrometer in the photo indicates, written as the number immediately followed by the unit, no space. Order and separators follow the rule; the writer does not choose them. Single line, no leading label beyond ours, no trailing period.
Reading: 22%
